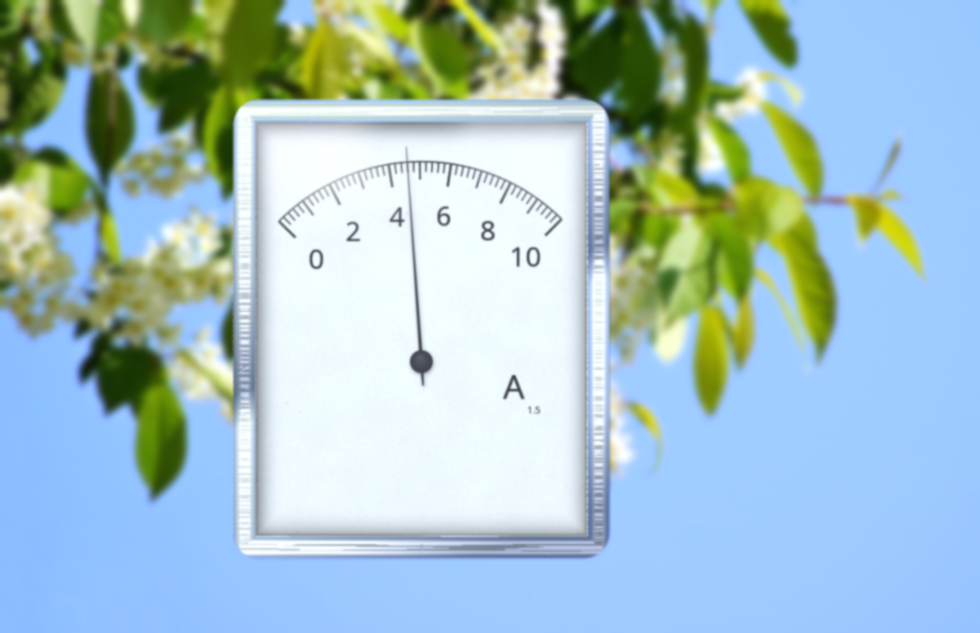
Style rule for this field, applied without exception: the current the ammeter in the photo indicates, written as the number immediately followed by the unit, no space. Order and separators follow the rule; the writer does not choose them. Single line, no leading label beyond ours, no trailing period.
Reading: 4.6A
